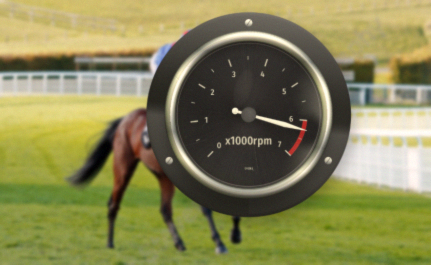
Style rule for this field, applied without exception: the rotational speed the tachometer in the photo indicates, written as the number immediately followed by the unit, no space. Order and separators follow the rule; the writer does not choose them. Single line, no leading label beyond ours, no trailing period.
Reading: 6250rpm
